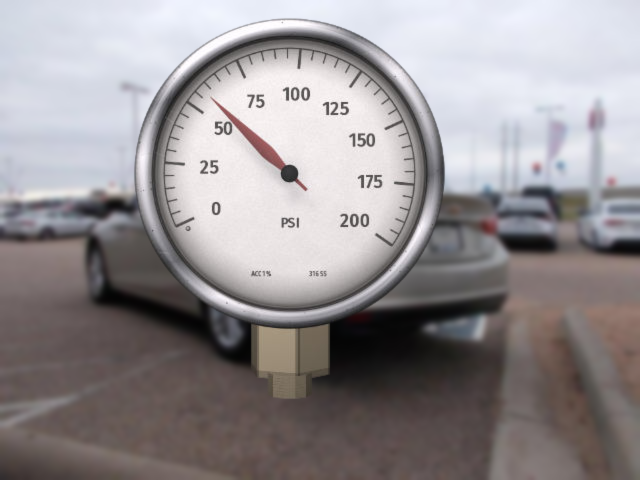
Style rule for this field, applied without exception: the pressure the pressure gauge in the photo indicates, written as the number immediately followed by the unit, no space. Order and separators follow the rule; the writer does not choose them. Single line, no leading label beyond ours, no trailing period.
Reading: 57.5psi
